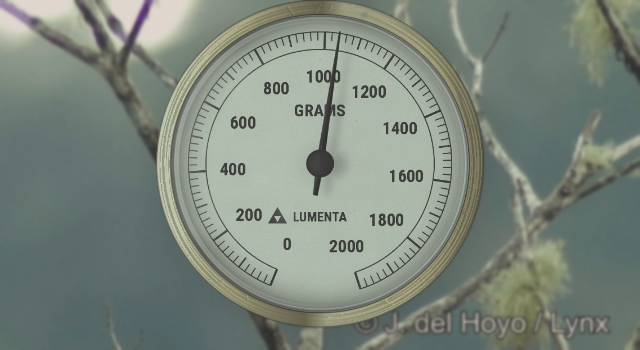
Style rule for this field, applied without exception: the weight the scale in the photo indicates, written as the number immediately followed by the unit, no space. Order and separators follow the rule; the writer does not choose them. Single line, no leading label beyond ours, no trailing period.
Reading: 1040g
